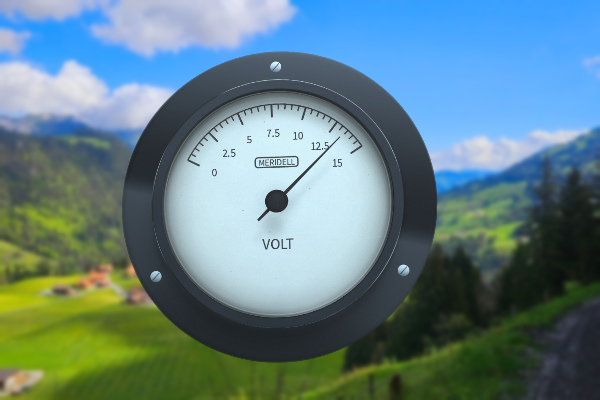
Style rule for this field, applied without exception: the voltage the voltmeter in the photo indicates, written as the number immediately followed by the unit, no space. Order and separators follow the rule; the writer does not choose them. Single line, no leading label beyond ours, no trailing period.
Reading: 13.5V
